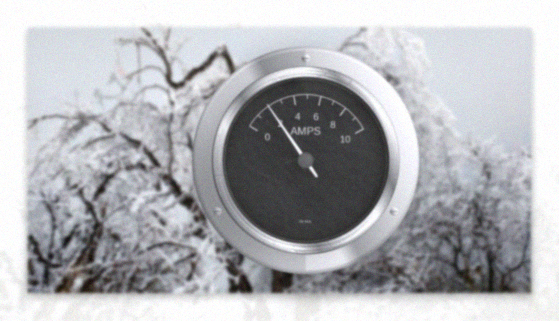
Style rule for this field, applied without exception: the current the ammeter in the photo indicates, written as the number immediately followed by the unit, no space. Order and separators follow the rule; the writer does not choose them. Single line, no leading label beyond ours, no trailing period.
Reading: 2A
